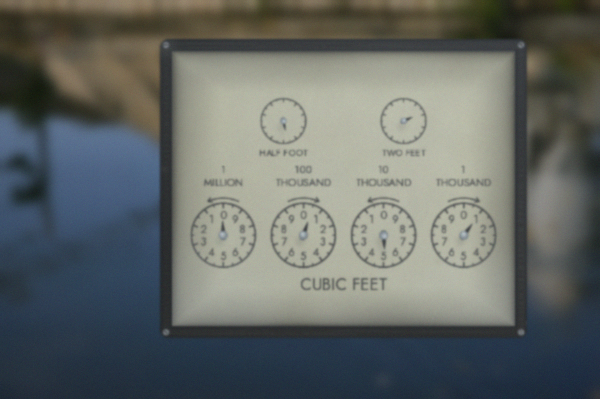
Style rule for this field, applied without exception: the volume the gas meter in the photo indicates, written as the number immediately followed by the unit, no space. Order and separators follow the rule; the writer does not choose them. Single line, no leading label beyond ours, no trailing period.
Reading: 5100ft³
